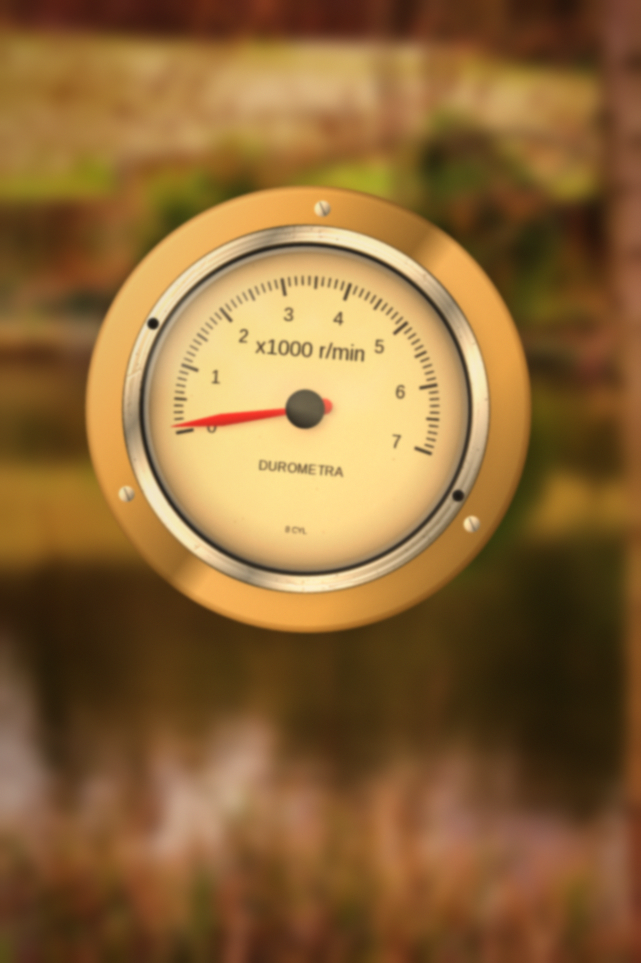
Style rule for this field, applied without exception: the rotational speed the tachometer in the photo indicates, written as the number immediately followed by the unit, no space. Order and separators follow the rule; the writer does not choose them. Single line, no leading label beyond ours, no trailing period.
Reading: 100rpm
